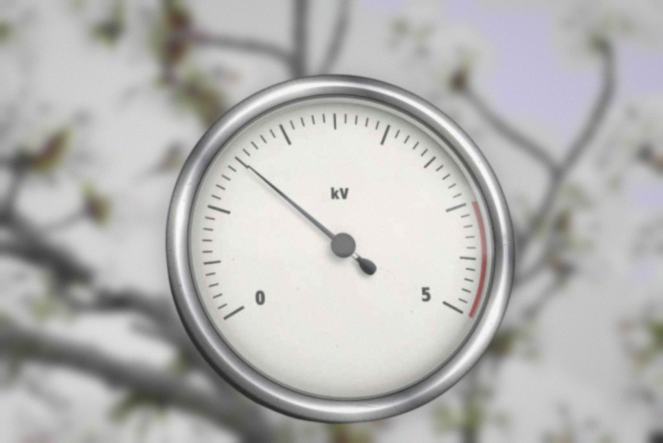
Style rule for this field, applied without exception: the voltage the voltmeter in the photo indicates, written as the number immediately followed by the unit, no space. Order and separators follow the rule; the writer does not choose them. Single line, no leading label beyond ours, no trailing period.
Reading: 1.5kV
